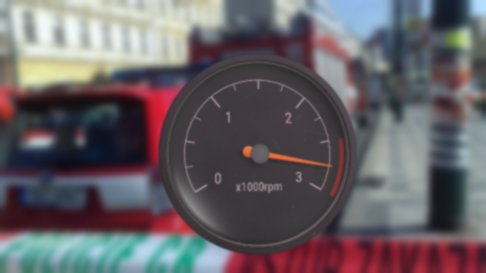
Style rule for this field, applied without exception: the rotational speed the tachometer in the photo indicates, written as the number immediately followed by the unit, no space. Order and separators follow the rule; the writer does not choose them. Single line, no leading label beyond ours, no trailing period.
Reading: 2750rpm
